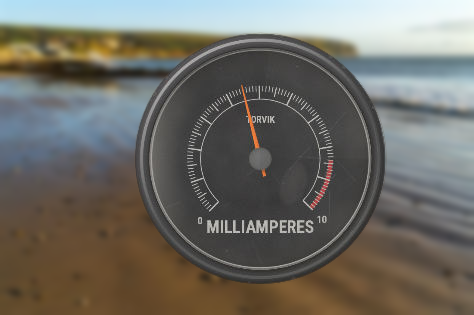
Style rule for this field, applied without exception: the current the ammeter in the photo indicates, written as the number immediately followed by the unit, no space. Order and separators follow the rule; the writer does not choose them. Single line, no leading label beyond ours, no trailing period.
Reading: 4.5mA
